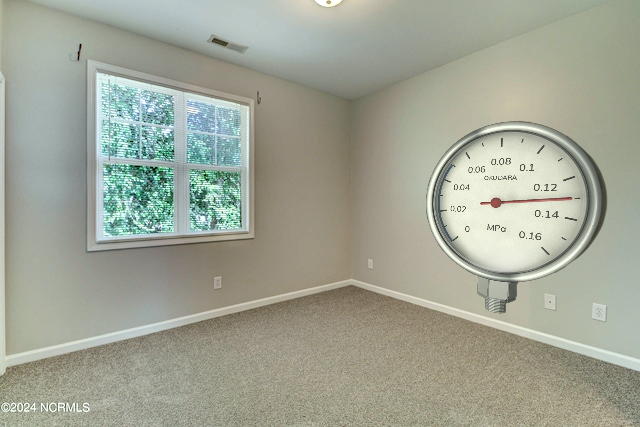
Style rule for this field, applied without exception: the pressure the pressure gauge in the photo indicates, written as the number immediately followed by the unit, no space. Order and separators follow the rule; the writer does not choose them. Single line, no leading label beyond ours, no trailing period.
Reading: 0.13MPa
